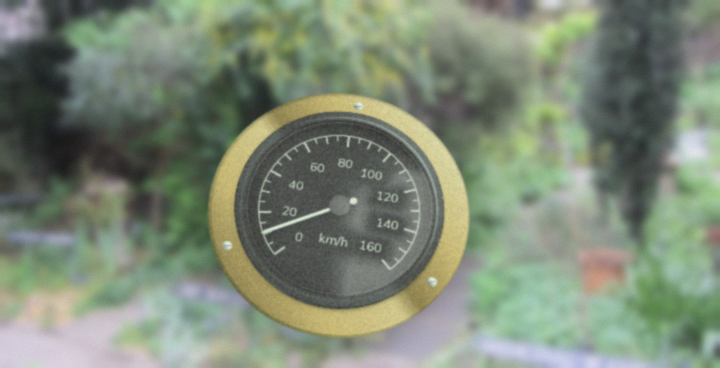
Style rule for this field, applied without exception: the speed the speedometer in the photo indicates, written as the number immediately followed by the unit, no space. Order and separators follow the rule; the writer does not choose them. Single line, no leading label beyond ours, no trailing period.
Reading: 10km/h
